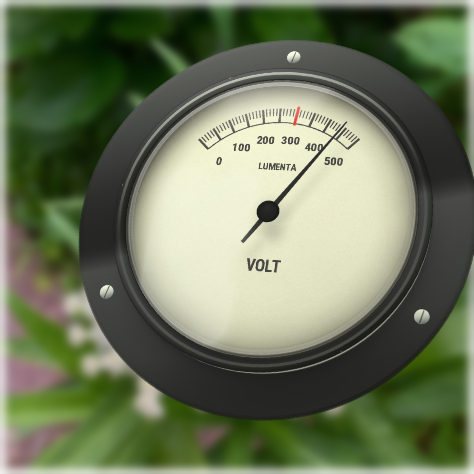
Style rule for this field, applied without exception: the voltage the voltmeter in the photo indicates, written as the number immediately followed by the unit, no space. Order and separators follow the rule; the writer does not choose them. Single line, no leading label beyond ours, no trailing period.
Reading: 450V
